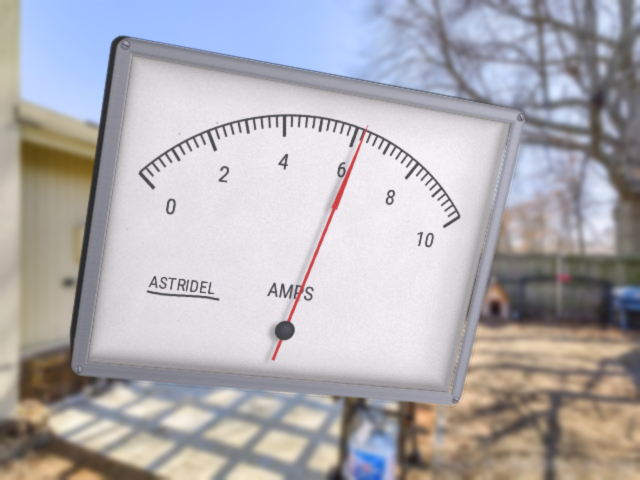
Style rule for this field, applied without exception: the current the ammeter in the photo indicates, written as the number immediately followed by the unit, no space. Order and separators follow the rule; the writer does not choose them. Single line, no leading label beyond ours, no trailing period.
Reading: 6.2A
